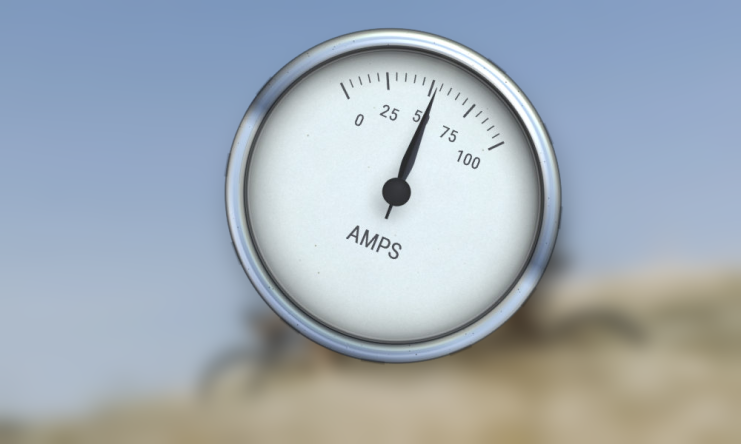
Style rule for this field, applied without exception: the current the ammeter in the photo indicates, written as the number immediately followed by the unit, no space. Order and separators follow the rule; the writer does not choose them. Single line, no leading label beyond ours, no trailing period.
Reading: 52.5A
